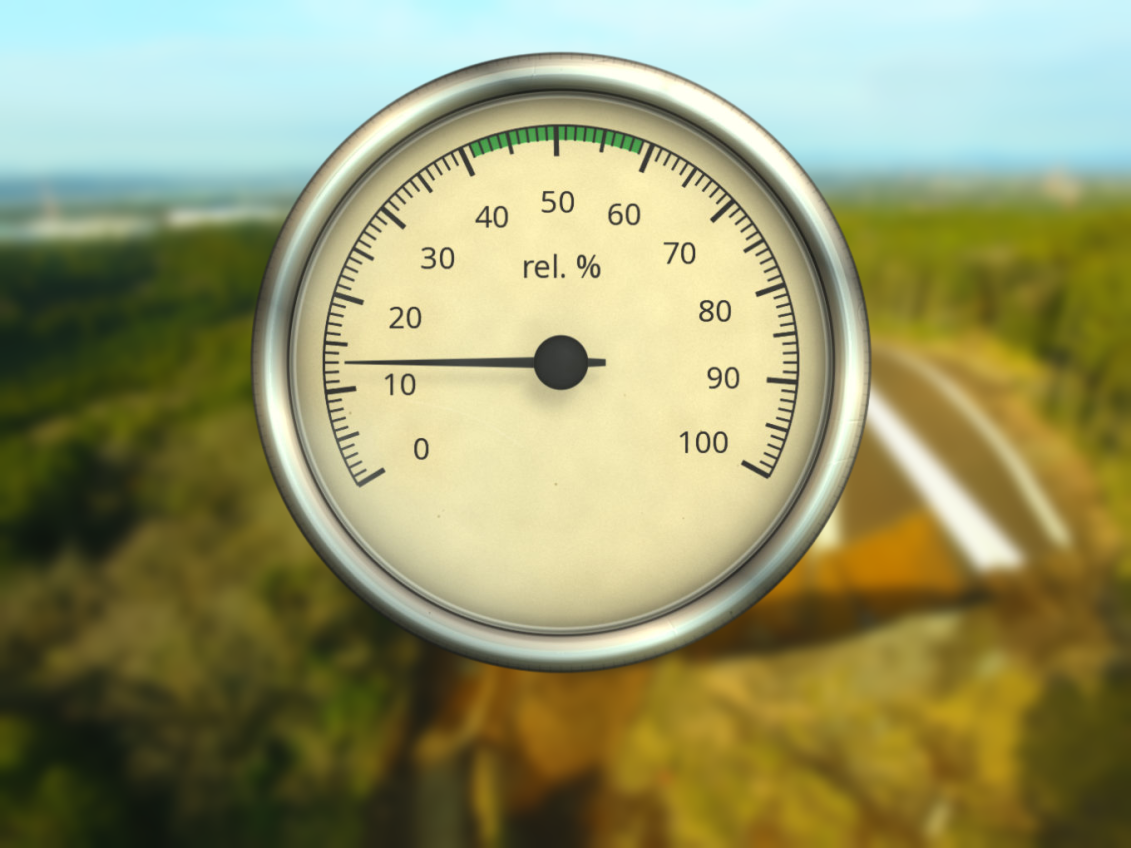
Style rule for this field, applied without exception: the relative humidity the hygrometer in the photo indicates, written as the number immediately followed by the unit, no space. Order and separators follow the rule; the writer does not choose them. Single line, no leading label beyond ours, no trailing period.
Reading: 13%
